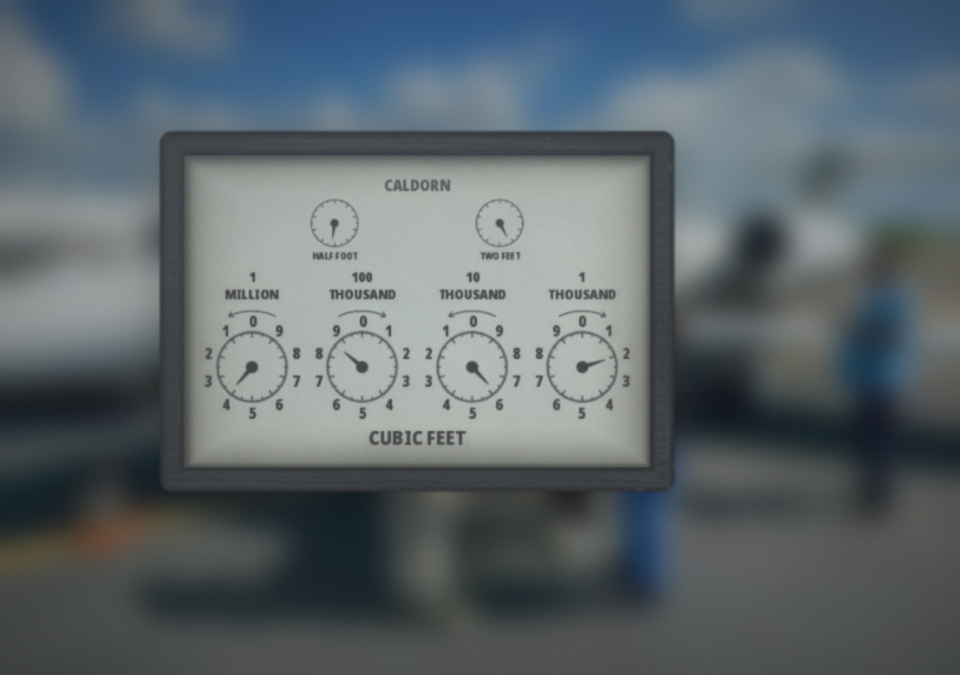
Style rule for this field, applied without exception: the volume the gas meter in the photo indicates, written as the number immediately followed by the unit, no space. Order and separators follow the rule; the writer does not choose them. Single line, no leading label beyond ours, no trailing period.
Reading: 386200ft³
